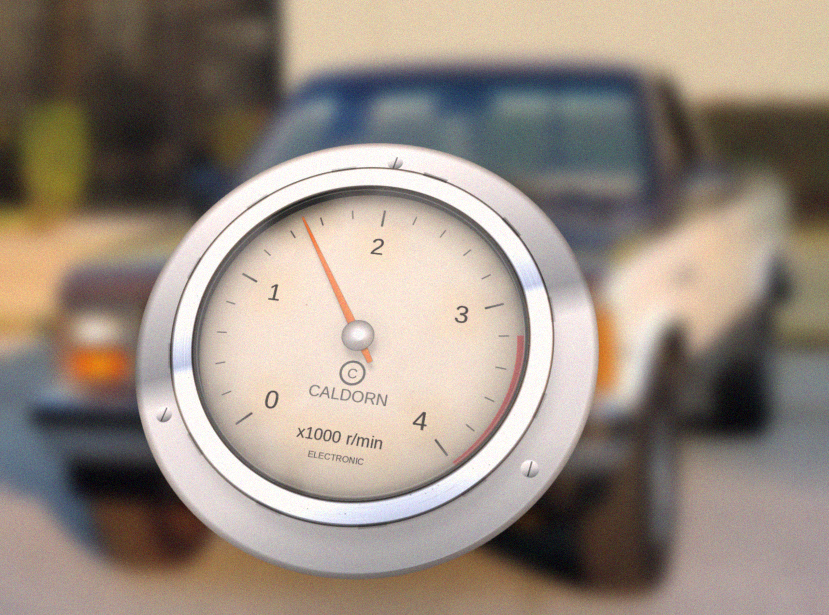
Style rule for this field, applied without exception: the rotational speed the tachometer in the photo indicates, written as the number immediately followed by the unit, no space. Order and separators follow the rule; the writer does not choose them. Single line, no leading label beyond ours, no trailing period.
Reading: 1500rpm
